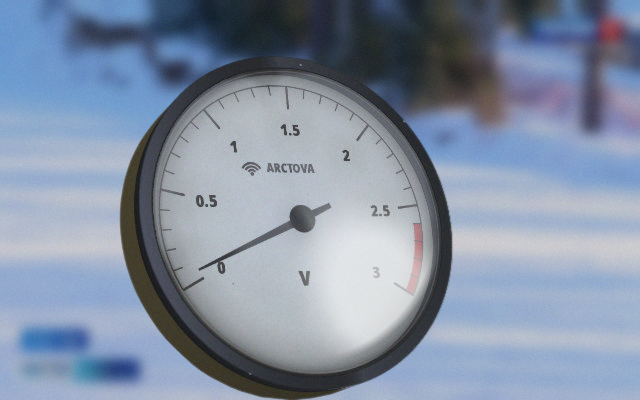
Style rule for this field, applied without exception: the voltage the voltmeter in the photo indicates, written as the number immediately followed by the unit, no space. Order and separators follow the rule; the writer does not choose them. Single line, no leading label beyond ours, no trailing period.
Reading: 0.05V
